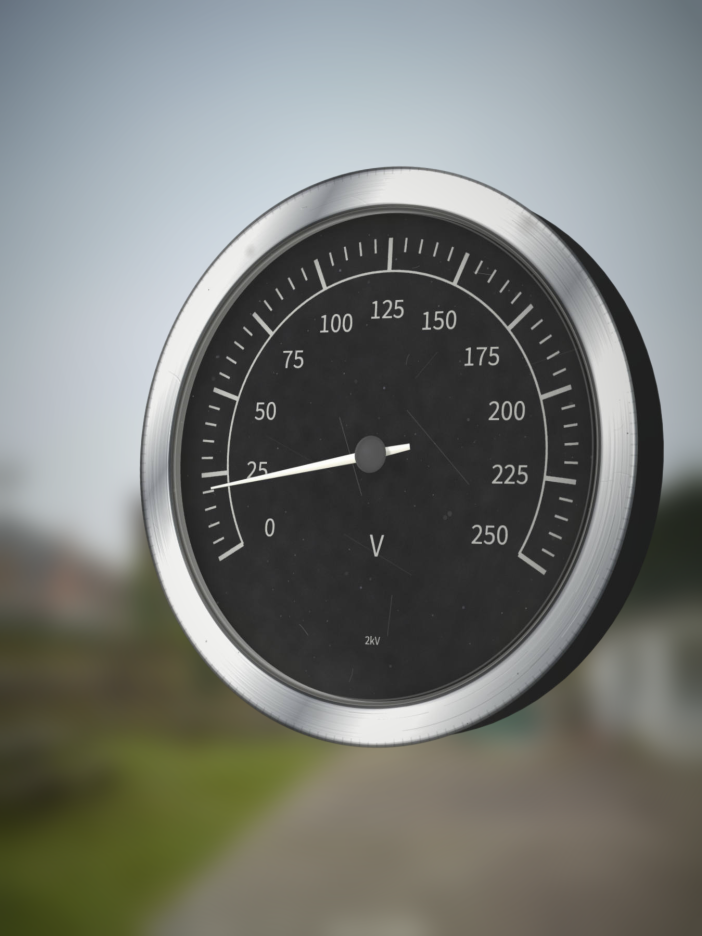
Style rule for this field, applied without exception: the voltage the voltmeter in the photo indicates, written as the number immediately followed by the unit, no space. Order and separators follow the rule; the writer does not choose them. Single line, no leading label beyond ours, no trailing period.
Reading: 20V
